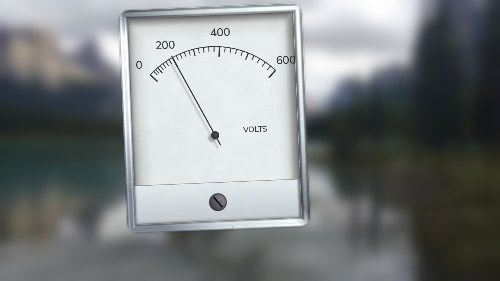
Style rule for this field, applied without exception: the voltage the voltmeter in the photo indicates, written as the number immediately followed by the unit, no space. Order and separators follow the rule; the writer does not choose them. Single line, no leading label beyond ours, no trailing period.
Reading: 200V
